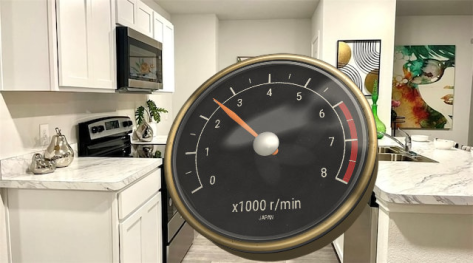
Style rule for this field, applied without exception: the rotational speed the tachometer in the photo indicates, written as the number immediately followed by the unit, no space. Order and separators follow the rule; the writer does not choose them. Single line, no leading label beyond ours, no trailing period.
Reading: 2500rpm
